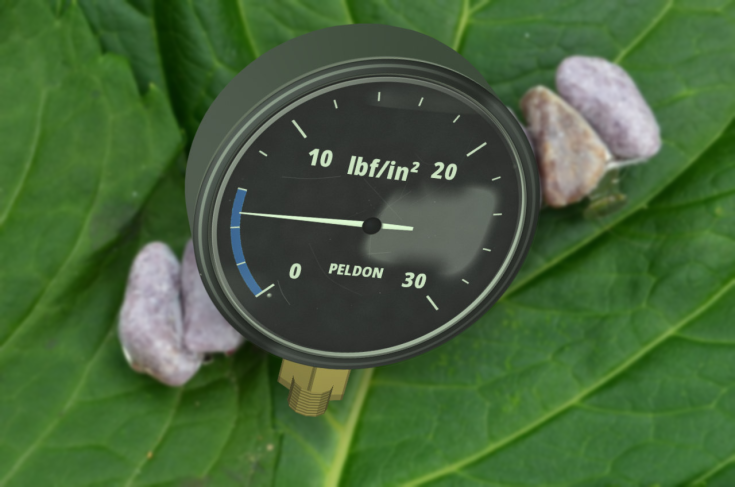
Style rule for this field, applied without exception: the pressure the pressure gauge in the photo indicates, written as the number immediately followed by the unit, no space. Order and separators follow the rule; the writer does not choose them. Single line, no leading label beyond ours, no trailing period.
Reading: 5psi
